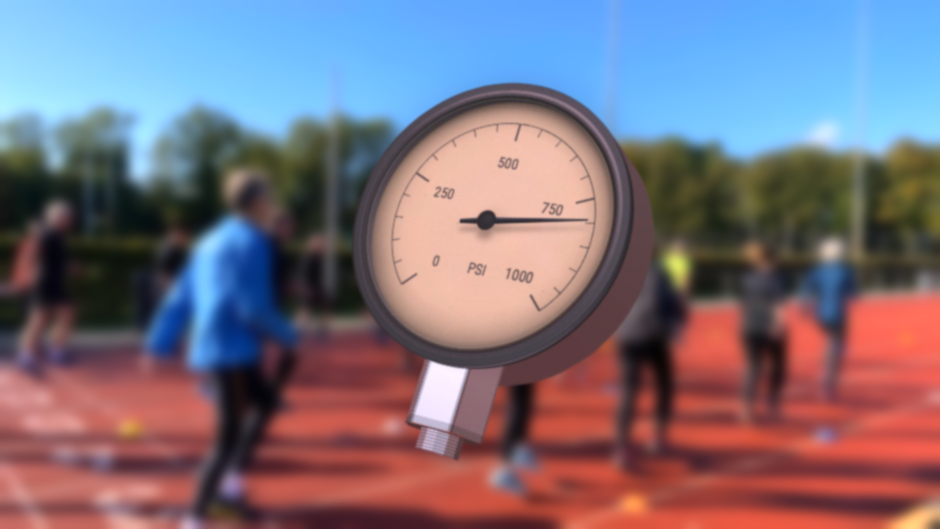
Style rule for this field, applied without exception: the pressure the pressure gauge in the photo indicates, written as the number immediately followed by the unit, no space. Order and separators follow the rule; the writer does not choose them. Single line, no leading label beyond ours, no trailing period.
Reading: 800psi
